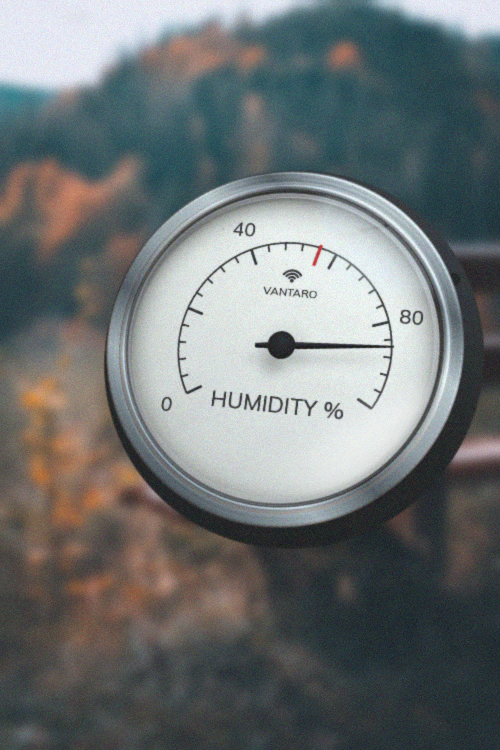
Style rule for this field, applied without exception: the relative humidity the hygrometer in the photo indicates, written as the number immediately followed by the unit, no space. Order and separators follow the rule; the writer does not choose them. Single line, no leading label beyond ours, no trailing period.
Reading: 86%
